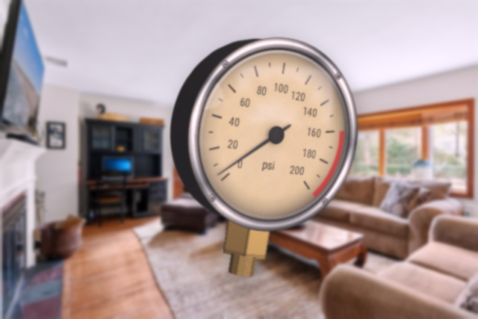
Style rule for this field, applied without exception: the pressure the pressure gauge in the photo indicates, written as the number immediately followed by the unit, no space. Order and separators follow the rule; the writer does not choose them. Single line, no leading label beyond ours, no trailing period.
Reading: 5psi
